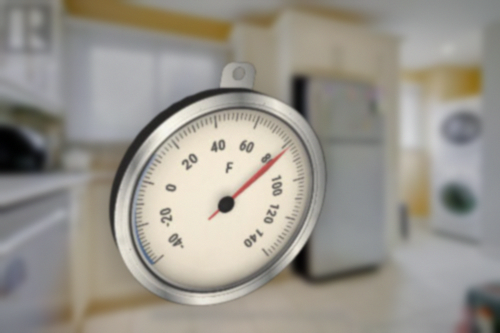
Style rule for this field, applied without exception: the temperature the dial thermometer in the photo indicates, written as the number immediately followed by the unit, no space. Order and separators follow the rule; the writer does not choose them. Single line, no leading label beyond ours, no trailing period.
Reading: 80°F
